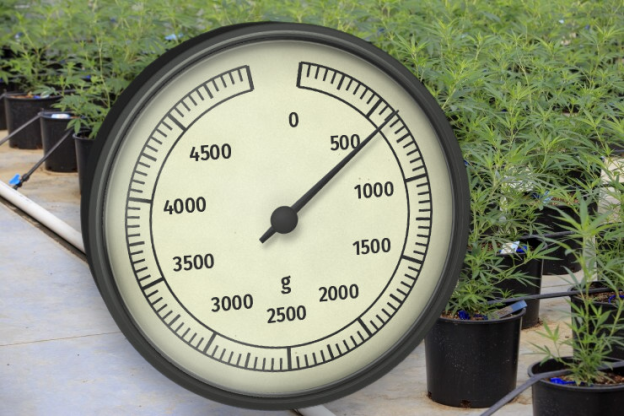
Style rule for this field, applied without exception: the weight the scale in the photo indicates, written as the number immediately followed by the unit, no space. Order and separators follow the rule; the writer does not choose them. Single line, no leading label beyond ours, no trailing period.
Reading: 600g
